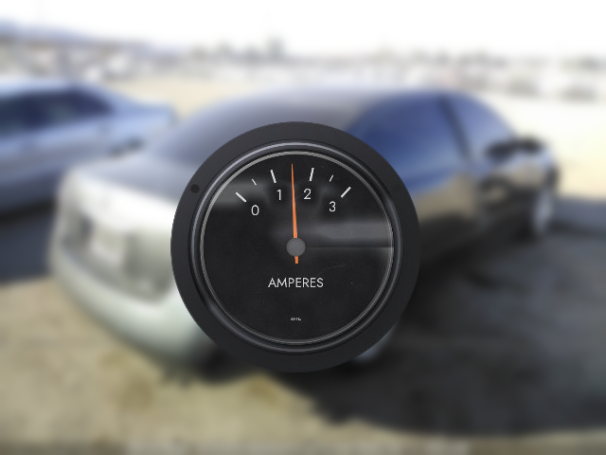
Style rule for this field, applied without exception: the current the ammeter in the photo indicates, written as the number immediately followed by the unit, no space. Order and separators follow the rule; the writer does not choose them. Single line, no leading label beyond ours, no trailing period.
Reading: 1.5A
